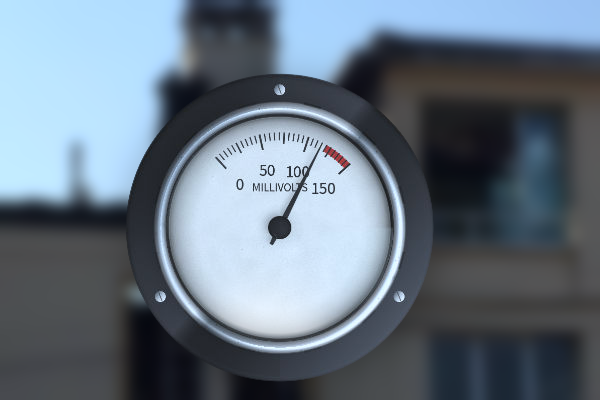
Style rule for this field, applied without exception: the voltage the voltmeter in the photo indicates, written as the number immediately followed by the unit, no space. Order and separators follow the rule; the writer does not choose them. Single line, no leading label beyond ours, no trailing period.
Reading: 115mV
